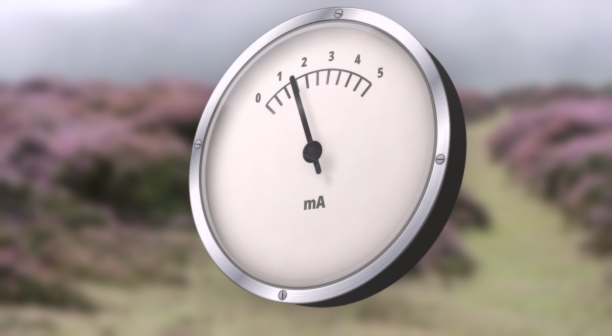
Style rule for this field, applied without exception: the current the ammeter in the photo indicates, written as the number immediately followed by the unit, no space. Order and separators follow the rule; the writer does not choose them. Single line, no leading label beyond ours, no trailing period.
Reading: 1.5mA
